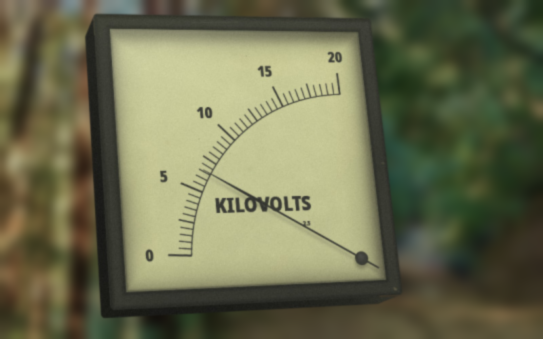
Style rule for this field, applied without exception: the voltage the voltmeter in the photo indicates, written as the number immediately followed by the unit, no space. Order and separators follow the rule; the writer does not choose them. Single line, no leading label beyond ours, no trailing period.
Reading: 6.5kV
